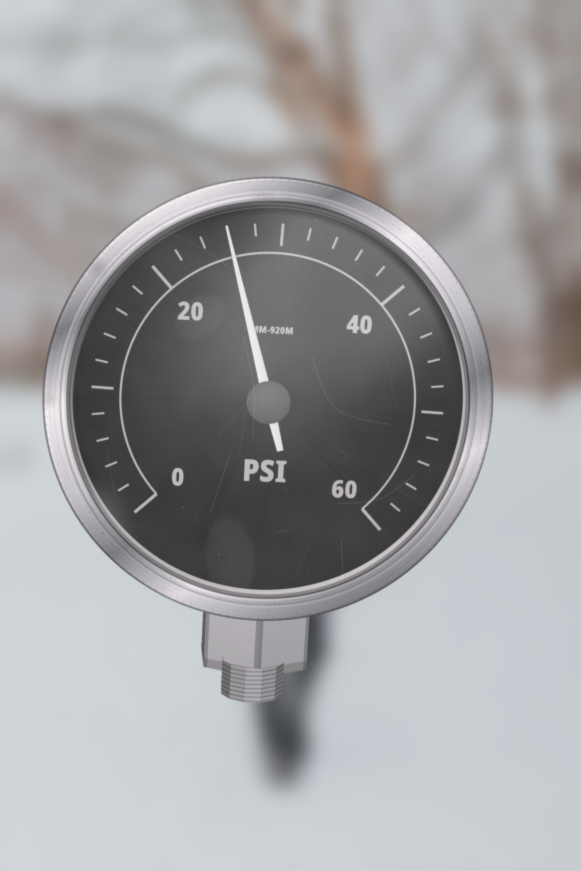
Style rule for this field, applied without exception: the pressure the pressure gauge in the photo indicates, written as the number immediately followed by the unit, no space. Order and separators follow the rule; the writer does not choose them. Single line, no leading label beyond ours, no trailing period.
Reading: 26psi
